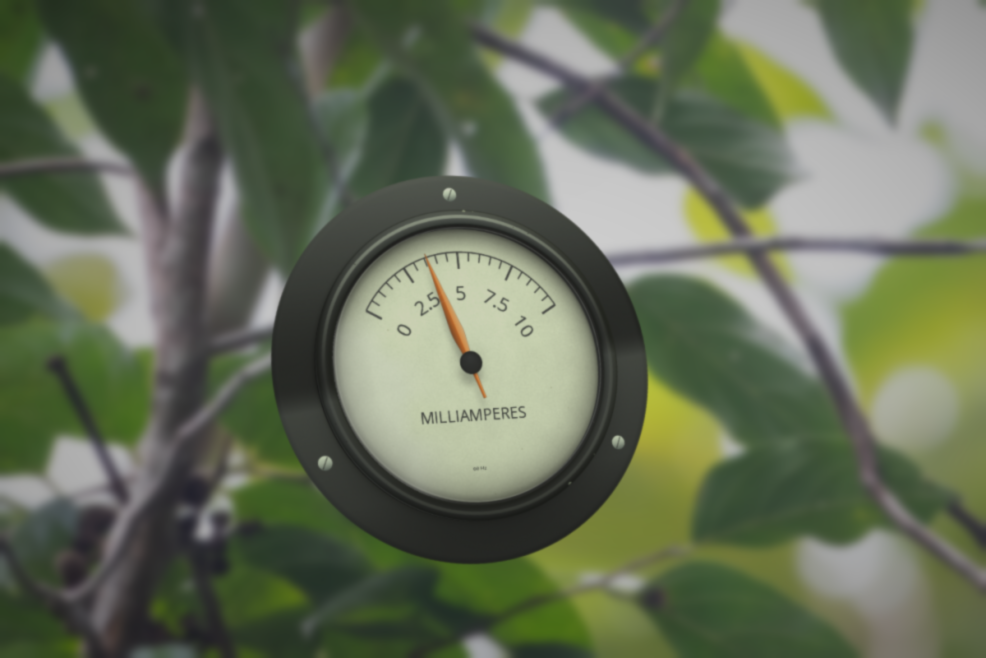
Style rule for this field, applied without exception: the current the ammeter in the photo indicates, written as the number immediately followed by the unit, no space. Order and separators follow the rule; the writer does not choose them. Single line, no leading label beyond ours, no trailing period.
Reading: 3.5mA
